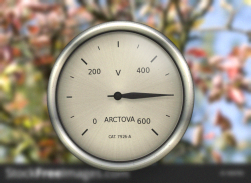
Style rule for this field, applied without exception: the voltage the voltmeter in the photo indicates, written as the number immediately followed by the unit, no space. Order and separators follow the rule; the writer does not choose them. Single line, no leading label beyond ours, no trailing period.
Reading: 500V
